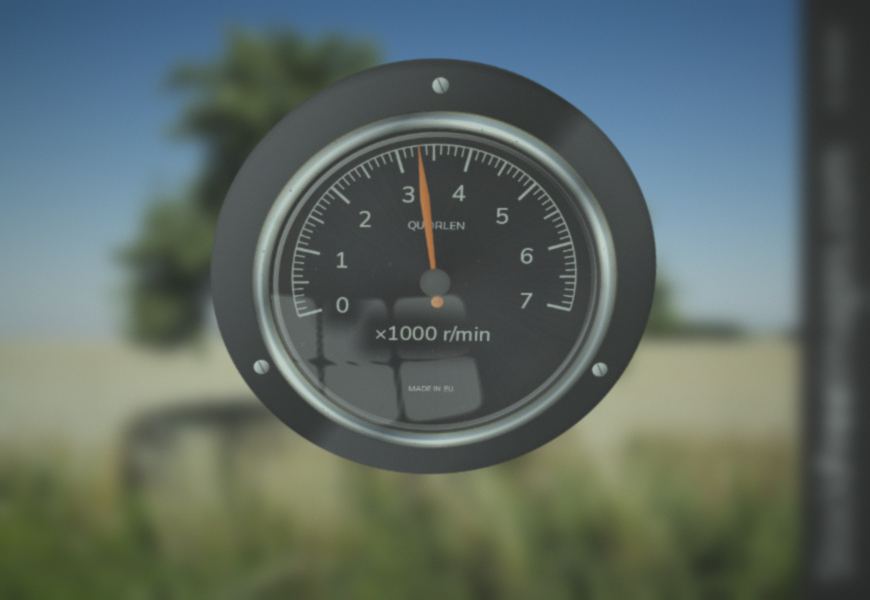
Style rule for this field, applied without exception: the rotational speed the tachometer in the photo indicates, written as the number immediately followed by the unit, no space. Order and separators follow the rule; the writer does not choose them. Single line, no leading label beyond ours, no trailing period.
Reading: 3300rpm
